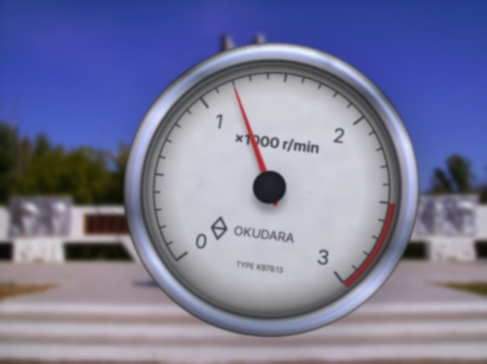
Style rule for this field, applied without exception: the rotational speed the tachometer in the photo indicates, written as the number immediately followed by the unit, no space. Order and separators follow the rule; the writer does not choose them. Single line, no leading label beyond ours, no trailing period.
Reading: 1200rpm
